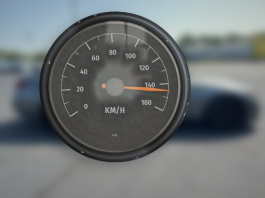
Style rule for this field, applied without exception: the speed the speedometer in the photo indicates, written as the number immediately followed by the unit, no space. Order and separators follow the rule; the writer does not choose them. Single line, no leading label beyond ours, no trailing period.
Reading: 145km/h
